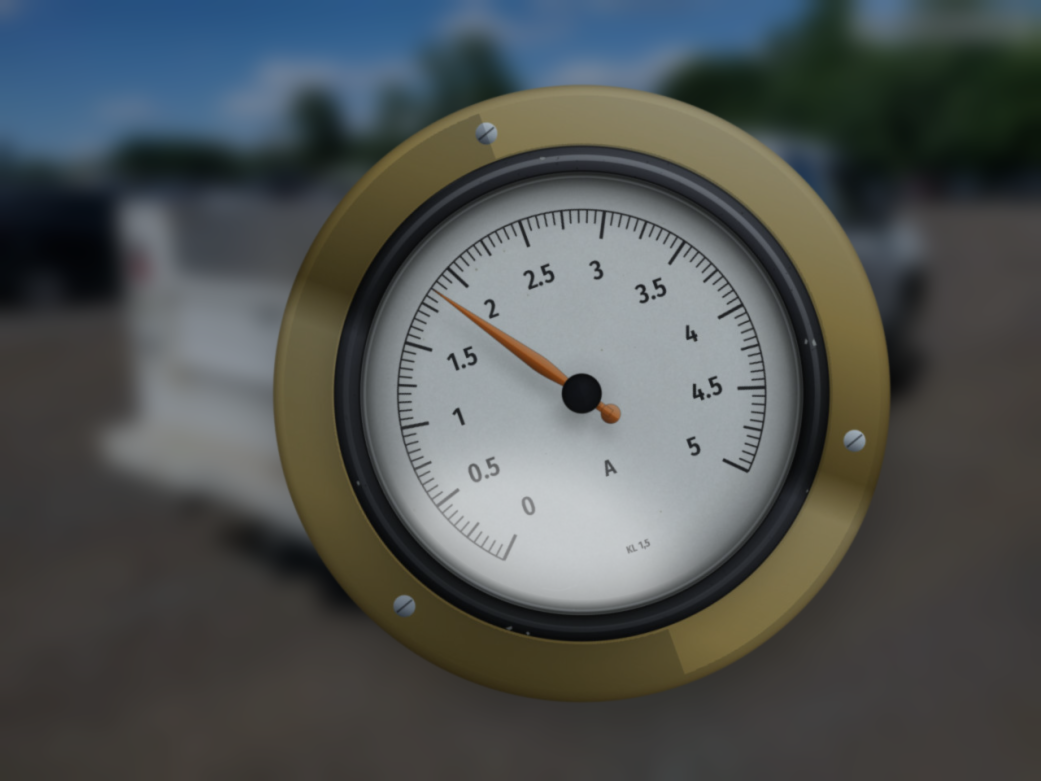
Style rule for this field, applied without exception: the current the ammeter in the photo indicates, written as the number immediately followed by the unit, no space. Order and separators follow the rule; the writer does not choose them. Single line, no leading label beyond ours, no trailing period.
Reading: 1.85A
